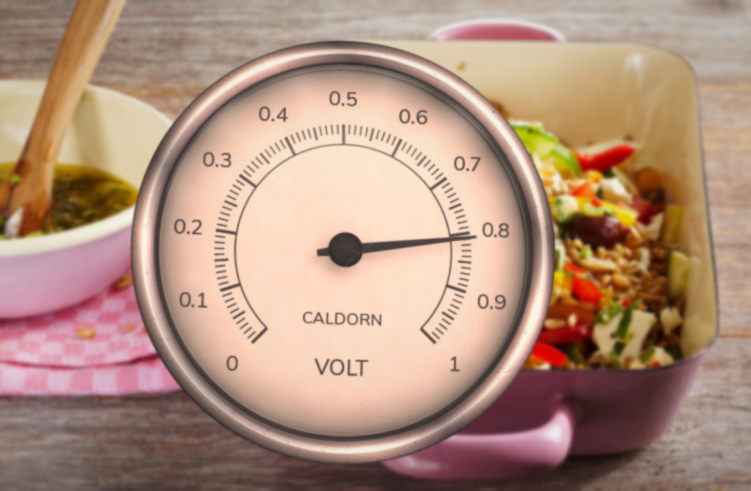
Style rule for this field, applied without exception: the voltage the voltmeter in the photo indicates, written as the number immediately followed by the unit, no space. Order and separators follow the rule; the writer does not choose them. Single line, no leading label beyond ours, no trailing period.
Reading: 0.81V
